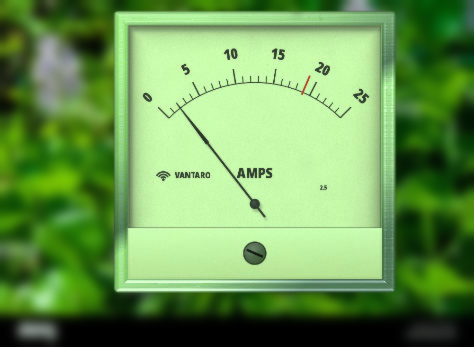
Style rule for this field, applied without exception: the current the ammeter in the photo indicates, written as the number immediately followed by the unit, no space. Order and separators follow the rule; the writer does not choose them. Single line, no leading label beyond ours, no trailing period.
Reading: 2A
